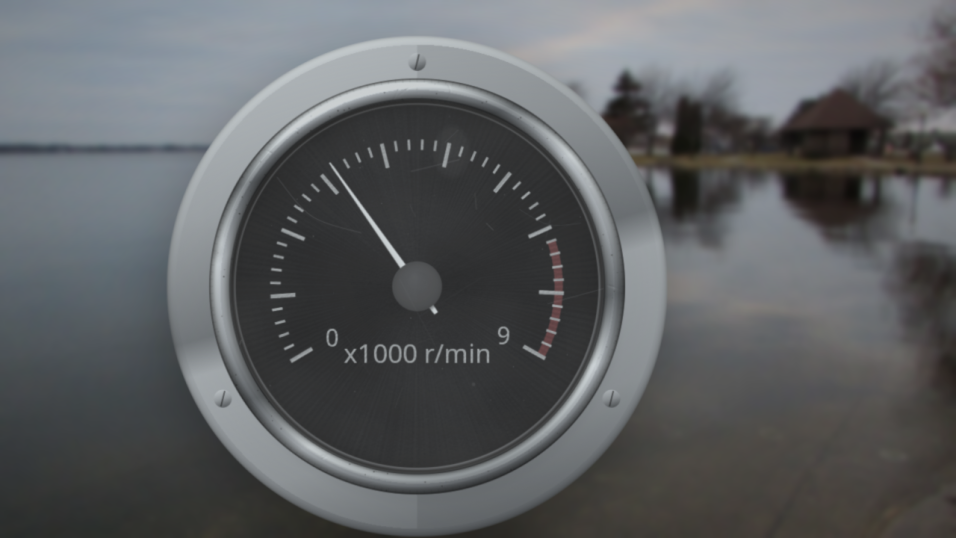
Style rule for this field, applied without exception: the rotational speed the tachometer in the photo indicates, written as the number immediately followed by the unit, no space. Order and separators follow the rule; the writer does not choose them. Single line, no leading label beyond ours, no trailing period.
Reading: 3200rpm
